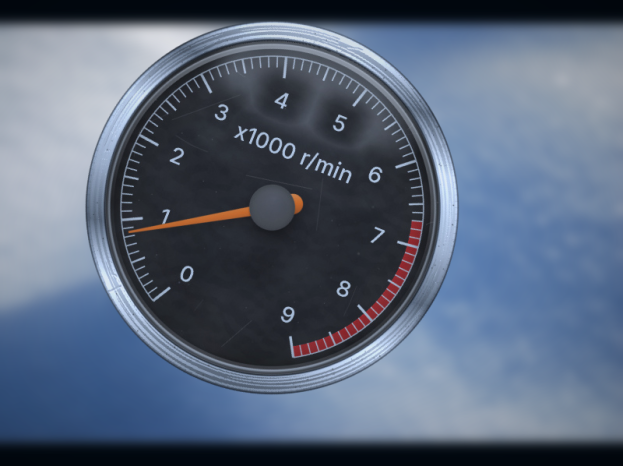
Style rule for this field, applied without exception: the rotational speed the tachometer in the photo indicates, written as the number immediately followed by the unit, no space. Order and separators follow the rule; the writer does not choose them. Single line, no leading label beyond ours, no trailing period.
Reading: 850rpm
